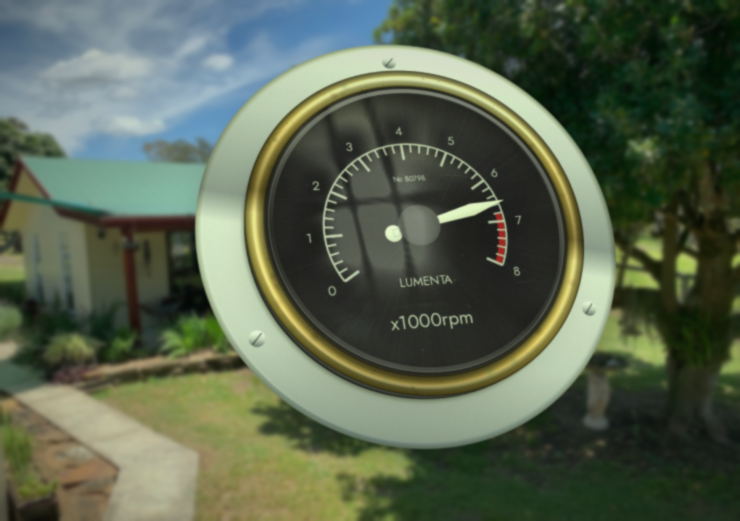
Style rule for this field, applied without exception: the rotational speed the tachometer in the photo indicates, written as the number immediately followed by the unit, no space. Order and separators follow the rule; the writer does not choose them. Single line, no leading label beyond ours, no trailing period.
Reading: 6600rpm
